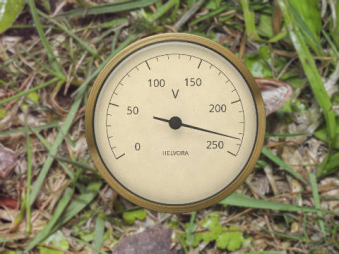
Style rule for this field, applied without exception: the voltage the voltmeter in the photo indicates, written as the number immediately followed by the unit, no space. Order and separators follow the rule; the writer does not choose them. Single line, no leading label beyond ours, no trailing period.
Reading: 235V
